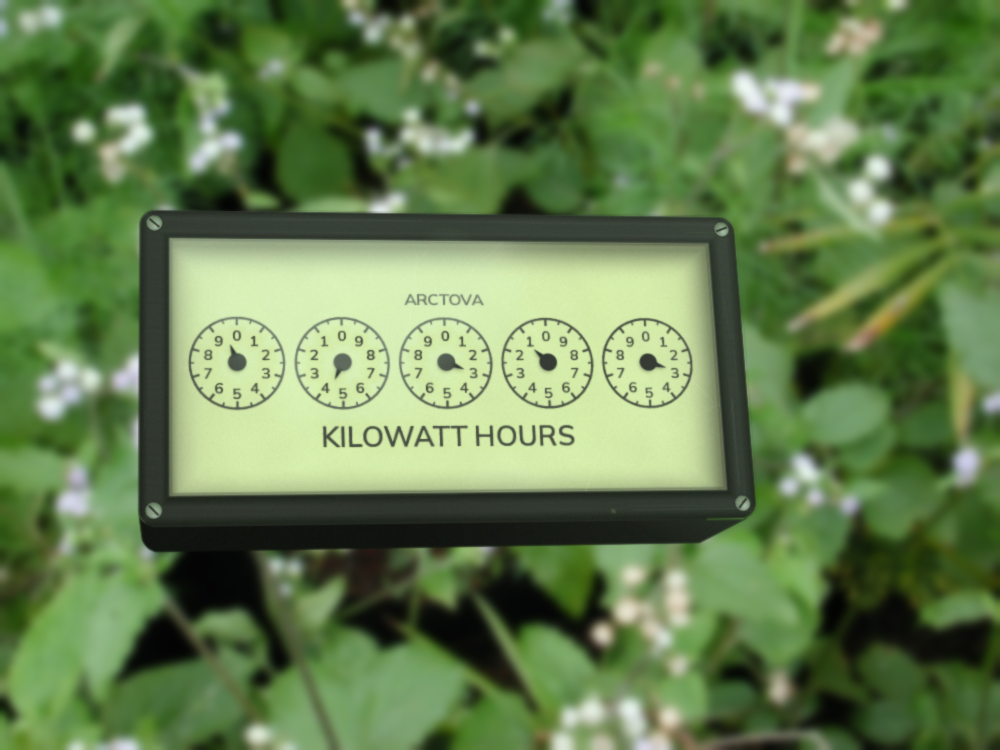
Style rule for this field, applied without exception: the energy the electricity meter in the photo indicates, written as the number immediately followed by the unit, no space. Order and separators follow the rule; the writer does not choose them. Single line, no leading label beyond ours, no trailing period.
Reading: 94313kWh
